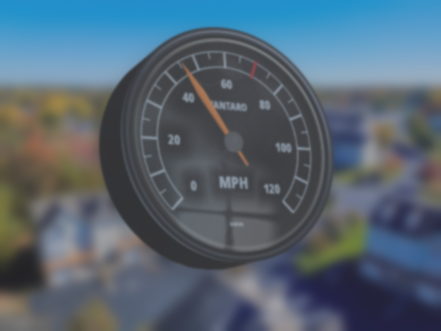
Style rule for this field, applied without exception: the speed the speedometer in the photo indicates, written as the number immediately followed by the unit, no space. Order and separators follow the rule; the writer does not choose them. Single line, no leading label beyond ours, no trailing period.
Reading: 45mph
